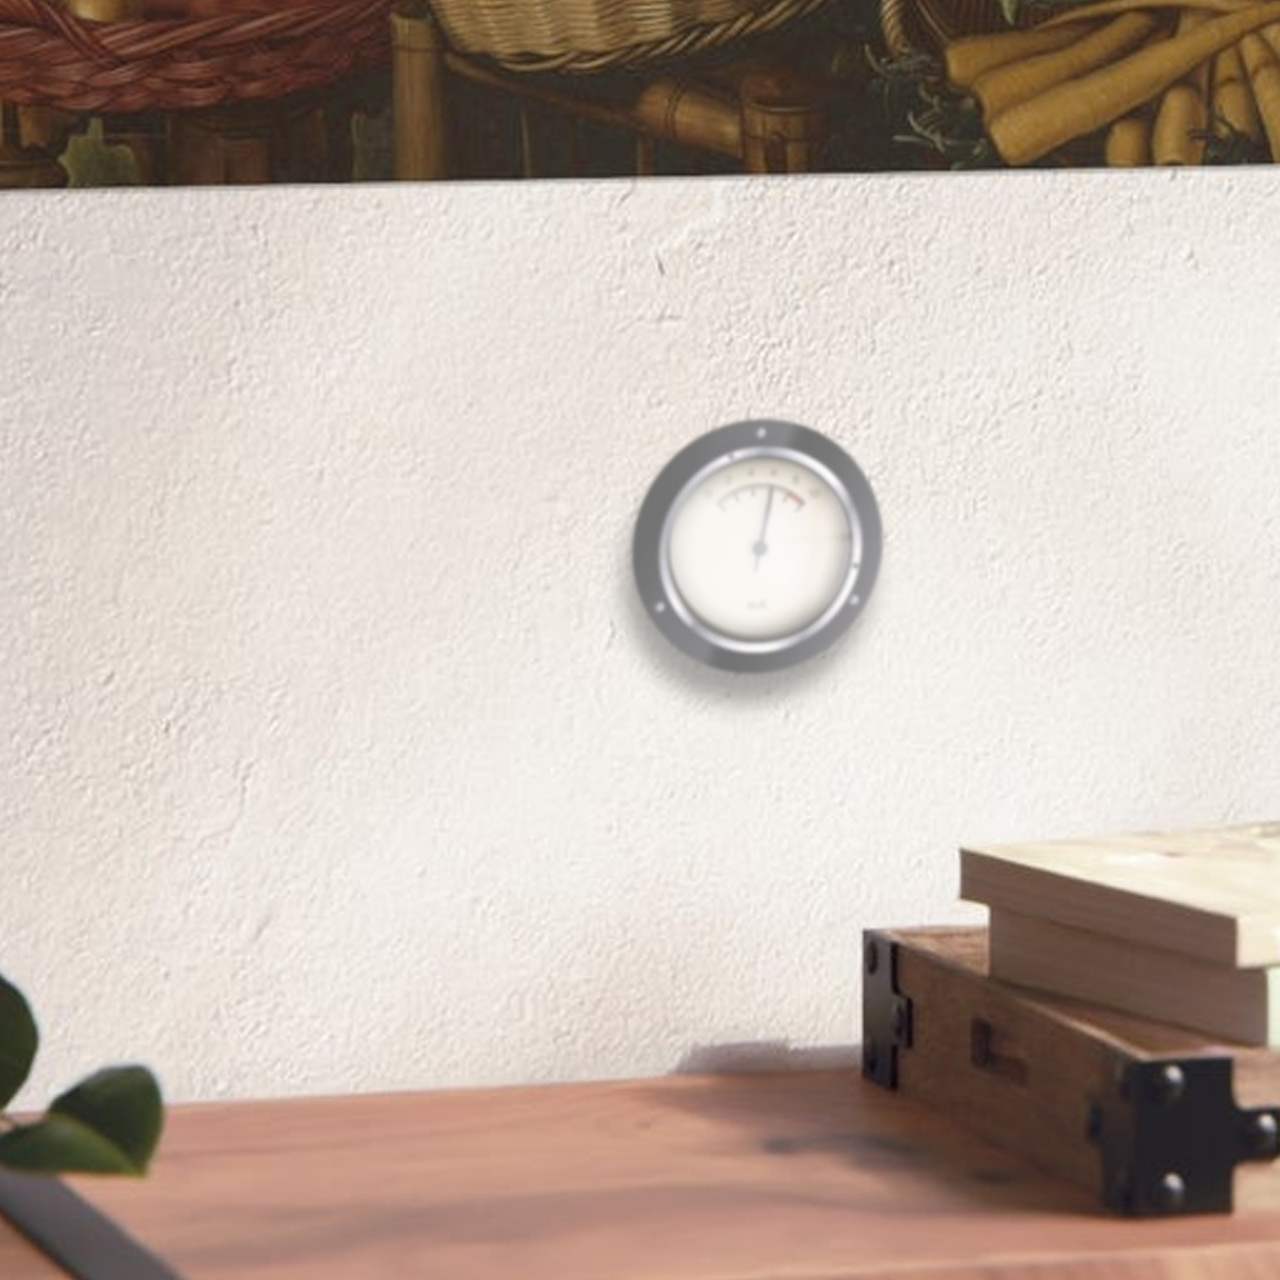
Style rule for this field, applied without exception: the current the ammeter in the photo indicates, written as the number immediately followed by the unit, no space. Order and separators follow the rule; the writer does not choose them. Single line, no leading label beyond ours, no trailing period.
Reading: 6mA
